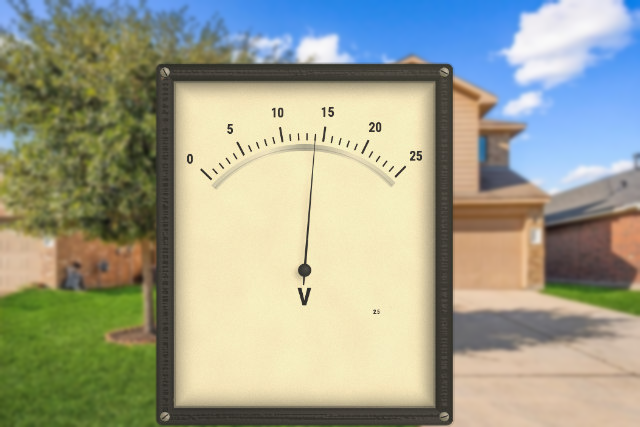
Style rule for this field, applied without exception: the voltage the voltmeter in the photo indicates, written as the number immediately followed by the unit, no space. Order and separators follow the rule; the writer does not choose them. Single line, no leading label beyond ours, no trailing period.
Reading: 14V
